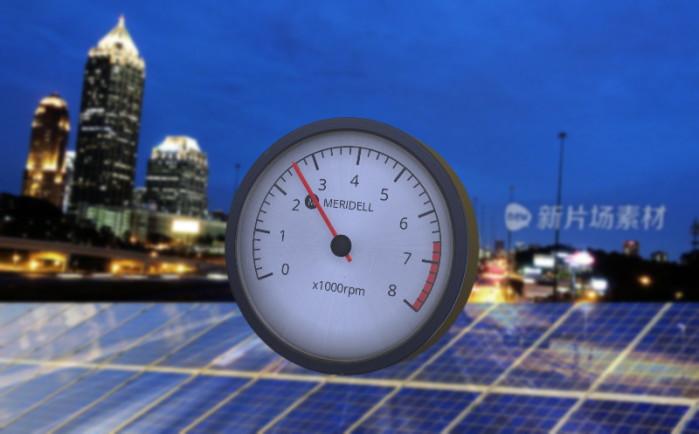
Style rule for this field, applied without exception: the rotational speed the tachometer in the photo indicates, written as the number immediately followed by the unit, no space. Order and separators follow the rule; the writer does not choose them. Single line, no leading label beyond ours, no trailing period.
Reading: 2600rpm
